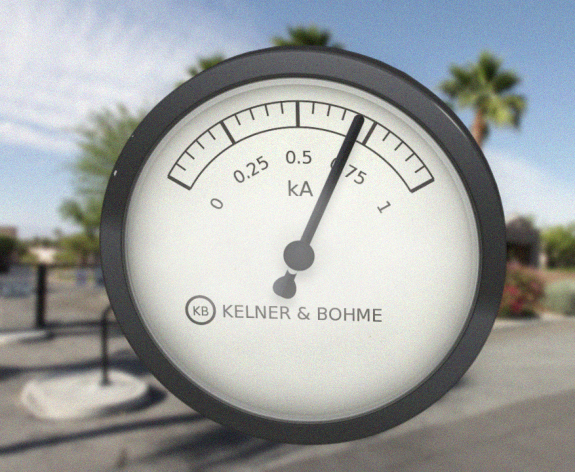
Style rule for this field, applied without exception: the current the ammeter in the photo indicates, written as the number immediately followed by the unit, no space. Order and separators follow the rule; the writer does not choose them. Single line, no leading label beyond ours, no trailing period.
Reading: 0.7kA
